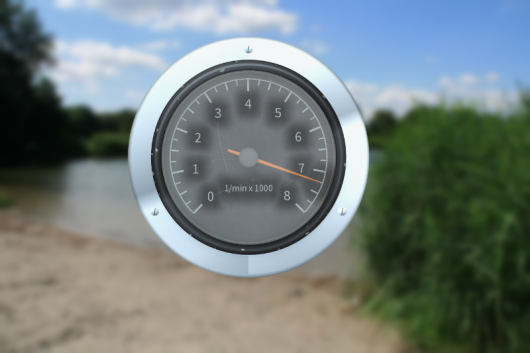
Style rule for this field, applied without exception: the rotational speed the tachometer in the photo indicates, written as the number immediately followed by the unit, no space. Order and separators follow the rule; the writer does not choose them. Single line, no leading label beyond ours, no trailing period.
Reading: 7250rpm
